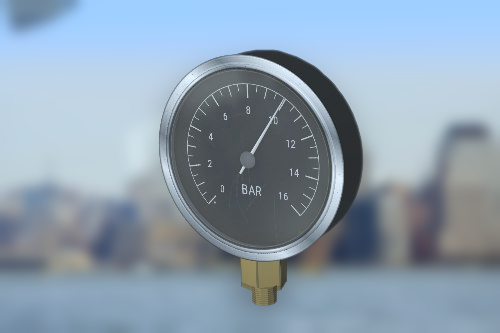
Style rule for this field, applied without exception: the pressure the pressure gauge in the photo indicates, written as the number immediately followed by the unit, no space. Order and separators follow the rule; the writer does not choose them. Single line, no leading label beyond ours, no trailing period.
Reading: 10bar
